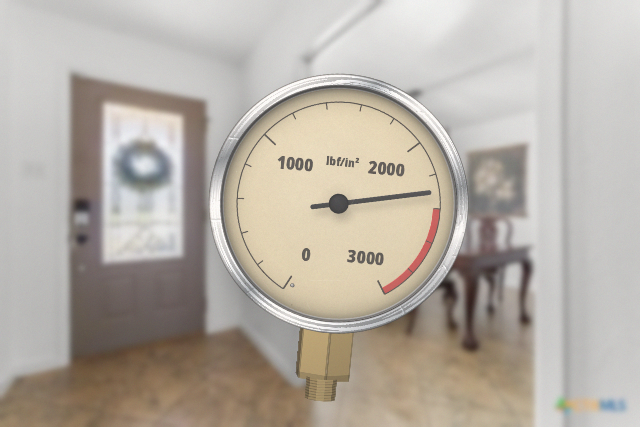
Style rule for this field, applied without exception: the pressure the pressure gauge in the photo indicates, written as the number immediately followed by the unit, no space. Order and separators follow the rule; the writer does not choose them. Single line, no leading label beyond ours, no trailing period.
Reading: 2300psi
